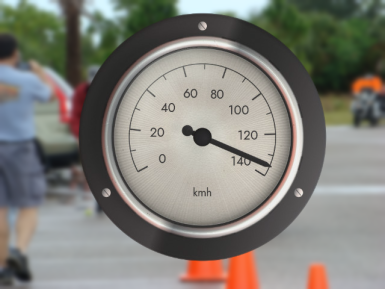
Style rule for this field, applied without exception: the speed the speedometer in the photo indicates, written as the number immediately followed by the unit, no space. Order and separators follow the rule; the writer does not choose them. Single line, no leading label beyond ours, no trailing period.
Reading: 135km/h
